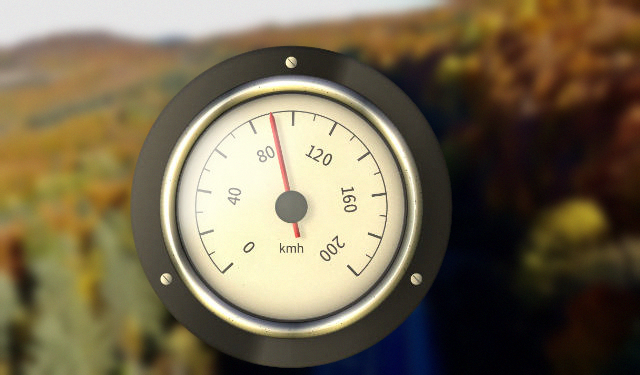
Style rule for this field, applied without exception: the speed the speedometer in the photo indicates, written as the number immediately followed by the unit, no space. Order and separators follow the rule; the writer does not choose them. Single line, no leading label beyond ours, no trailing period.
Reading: 90km/h
